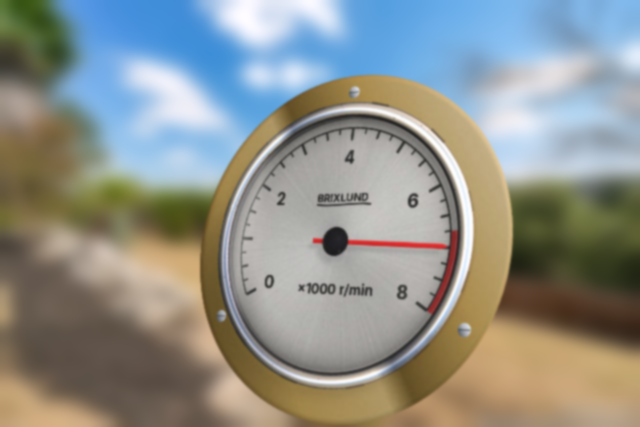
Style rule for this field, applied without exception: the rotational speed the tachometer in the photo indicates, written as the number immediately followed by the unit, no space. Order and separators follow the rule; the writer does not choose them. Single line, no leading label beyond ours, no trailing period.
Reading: 7000rpm
